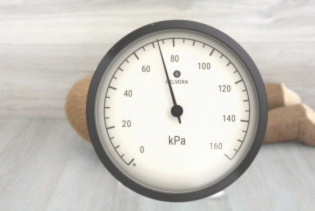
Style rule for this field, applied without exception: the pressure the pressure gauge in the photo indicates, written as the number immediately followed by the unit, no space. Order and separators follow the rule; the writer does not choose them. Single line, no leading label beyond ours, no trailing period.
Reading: 72.5kPa
